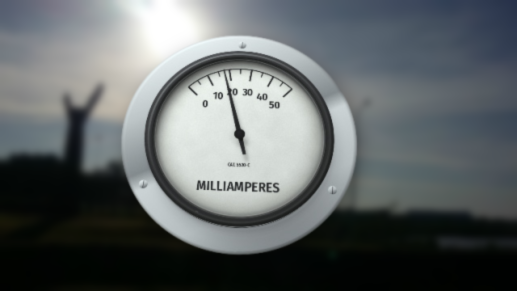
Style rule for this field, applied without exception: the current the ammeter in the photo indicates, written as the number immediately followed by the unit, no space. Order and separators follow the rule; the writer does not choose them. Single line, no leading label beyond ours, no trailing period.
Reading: 17.5mA
